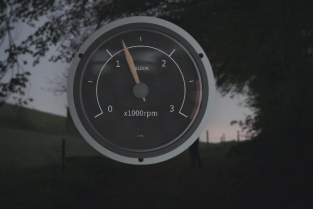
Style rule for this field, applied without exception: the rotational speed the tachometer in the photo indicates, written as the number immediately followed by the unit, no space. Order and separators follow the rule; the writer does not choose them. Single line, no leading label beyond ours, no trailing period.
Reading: 1250rpm
